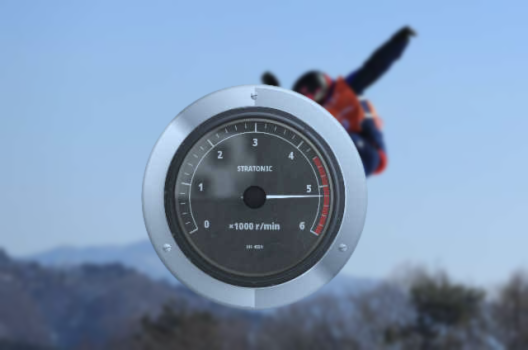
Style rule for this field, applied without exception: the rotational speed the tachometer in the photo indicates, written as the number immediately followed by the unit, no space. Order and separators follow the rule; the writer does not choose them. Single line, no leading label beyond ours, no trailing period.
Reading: 5200rpm
